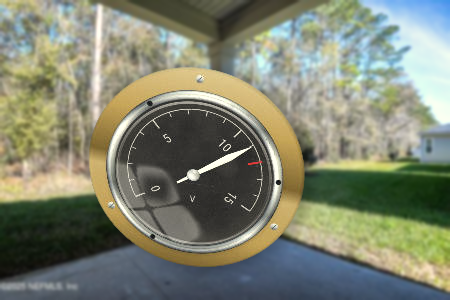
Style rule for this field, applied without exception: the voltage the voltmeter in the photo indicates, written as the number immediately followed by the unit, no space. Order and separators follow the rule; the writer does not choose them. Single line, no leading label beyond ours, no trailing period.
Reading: 11V
